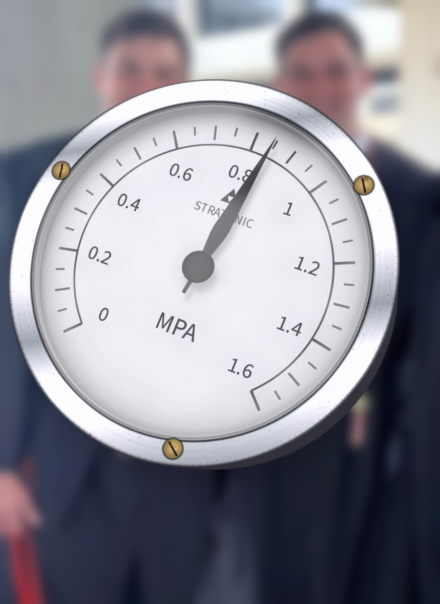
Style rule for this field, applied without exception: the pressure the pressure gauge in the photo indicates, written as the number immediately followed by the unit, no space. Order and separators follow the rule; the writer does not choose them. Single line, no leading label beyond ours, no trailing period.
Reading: 0.85MPa
